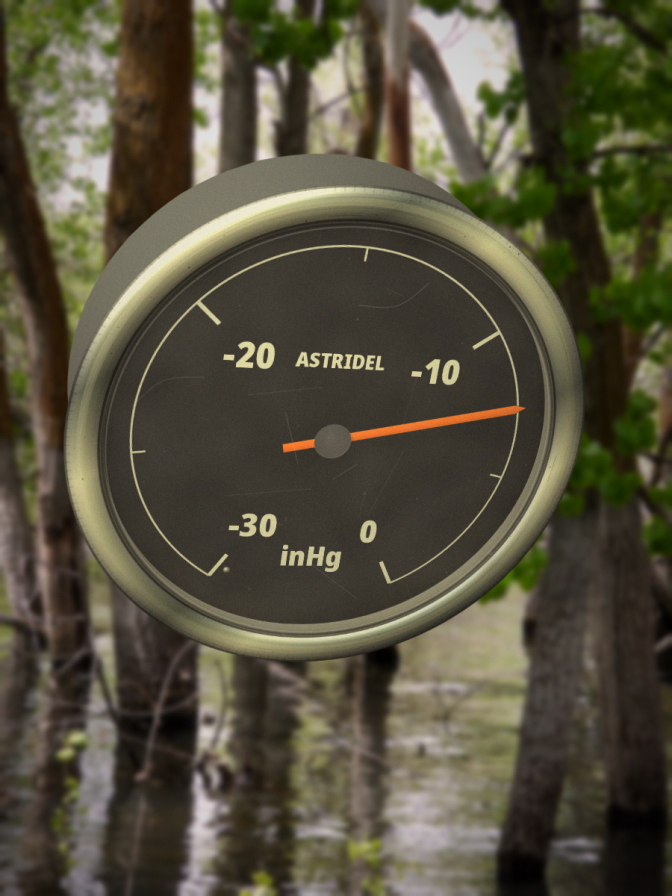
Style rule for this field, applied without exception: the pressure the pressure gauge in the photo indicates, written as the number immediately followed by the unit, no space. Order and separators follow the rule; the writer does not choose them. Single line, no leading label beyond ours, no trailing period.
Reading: -7.5inHg
